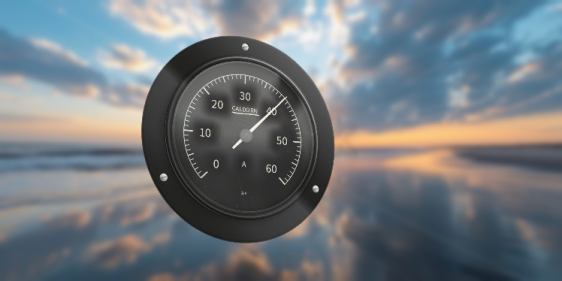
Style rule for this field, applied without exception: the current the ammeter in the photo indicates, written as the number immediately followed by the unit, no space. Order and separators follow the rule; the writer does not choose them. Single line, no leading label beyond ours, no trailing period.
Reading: 40A
